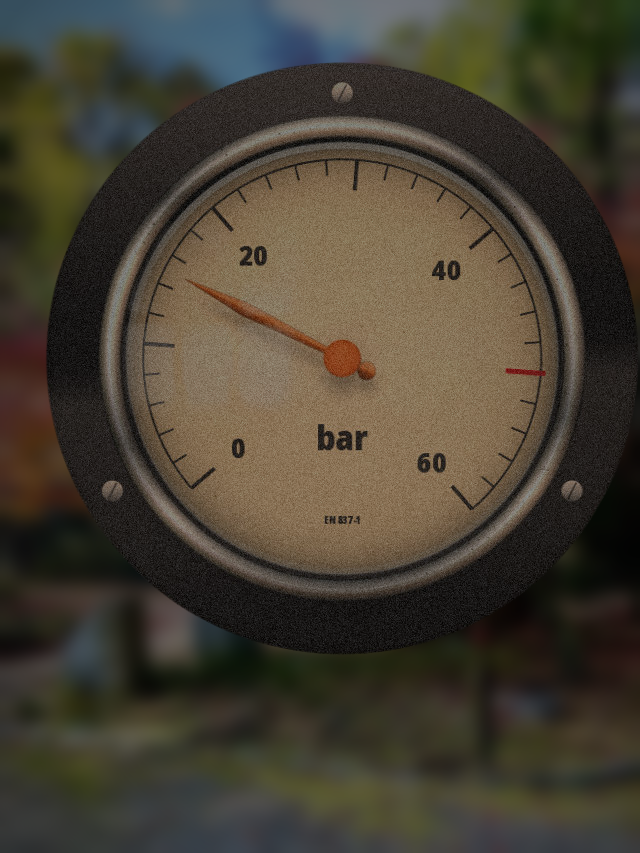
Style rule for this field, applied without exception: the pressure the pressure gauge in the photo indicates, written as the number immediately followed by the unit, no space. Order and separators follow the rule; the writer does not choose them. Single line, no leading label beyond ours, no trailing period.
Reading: 15bar
